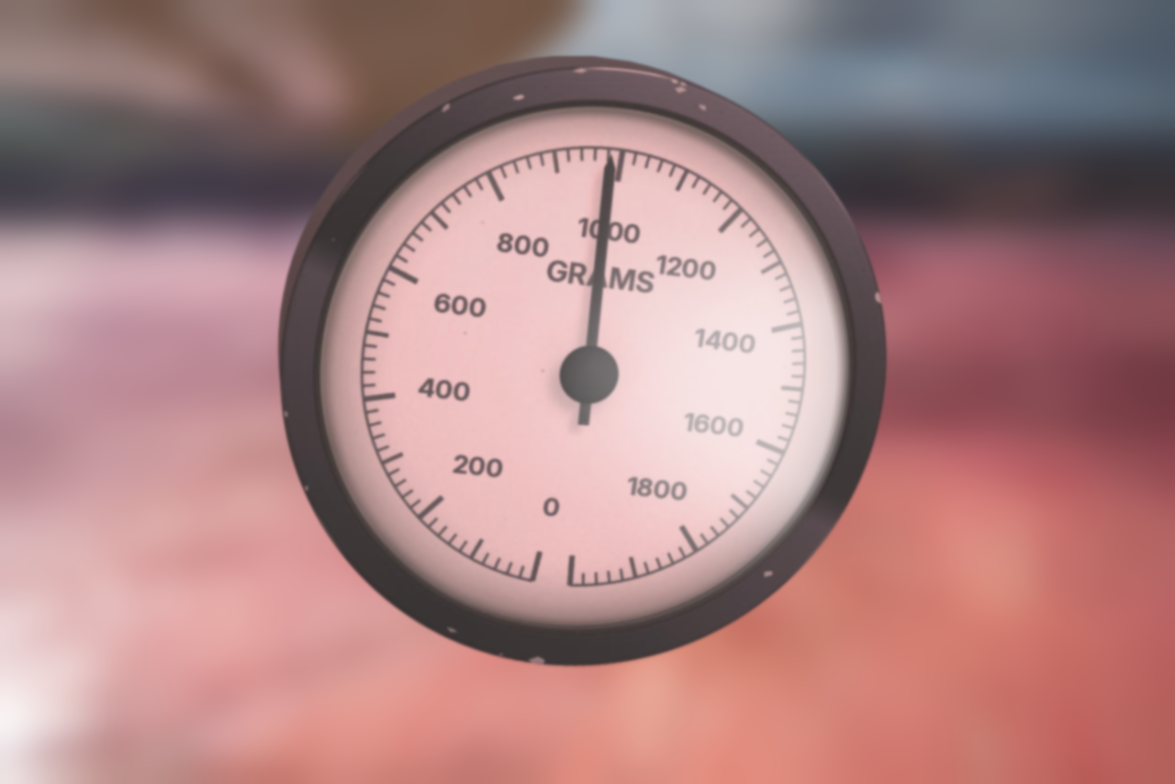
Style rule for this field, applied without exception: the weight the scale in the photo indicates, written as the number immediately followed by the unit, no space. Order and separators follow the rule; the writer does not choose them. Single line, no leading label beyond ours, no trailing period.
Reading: 980g
